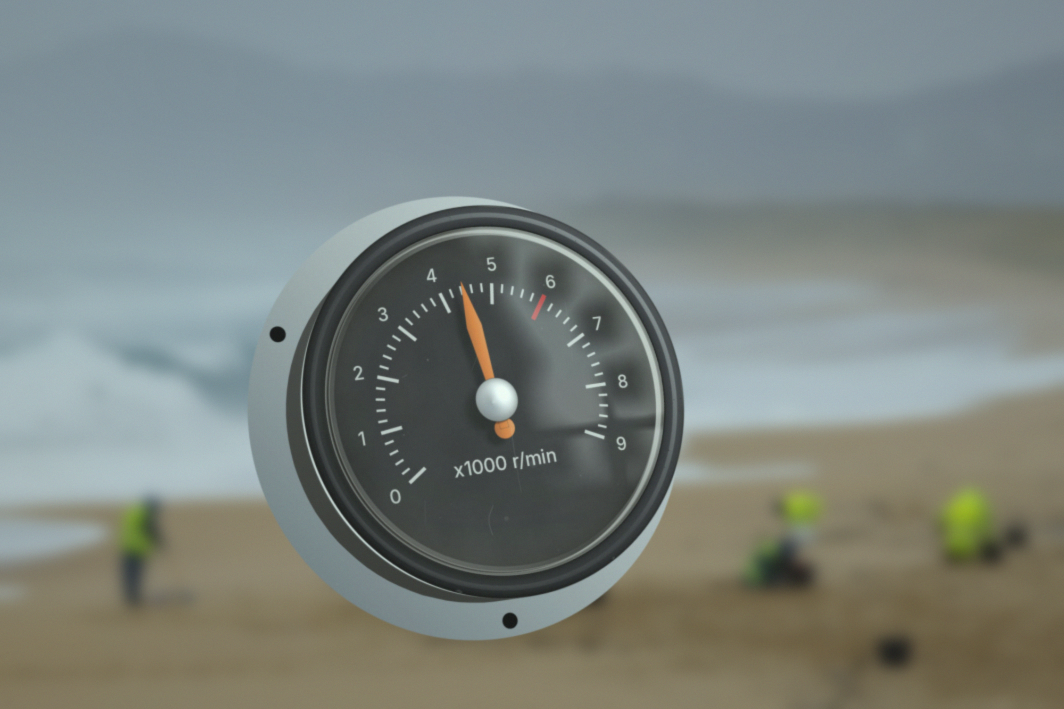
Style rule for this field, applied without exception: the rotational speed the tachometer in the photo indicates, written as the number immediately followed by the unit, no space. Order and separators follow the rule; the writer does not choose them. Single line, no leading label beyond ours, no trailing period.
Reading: 4400rpm
